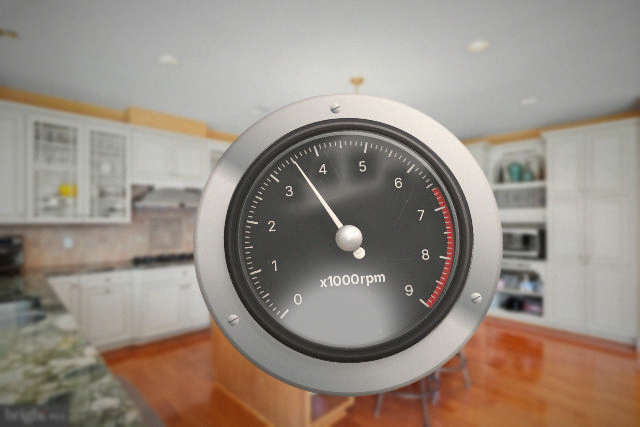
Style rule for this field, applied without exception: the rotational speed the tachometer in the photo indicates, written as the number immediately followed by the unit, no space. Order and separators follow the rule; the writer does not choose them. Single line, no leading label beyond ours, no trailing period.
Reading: 3500rpm
